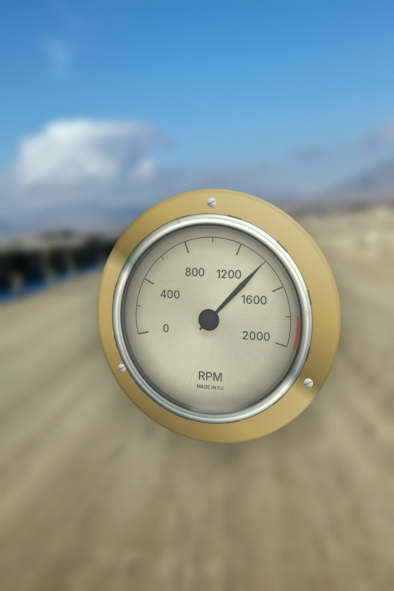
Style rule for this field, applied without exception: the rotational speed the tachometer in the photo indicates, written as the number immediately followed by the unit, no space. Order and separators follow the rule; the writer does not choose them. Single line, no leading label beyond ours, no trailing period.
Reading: 1400rpm
